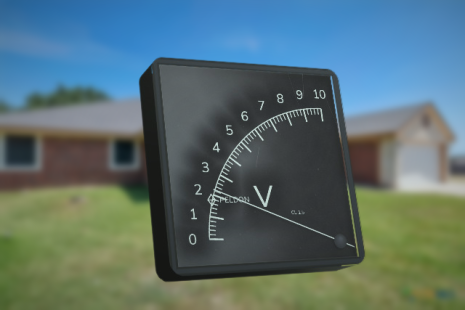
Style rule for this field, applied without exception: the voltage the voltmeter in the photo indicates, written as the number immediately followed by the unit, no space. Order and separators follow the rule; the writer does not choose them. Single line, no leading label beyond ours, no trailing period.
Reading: 2.2V
